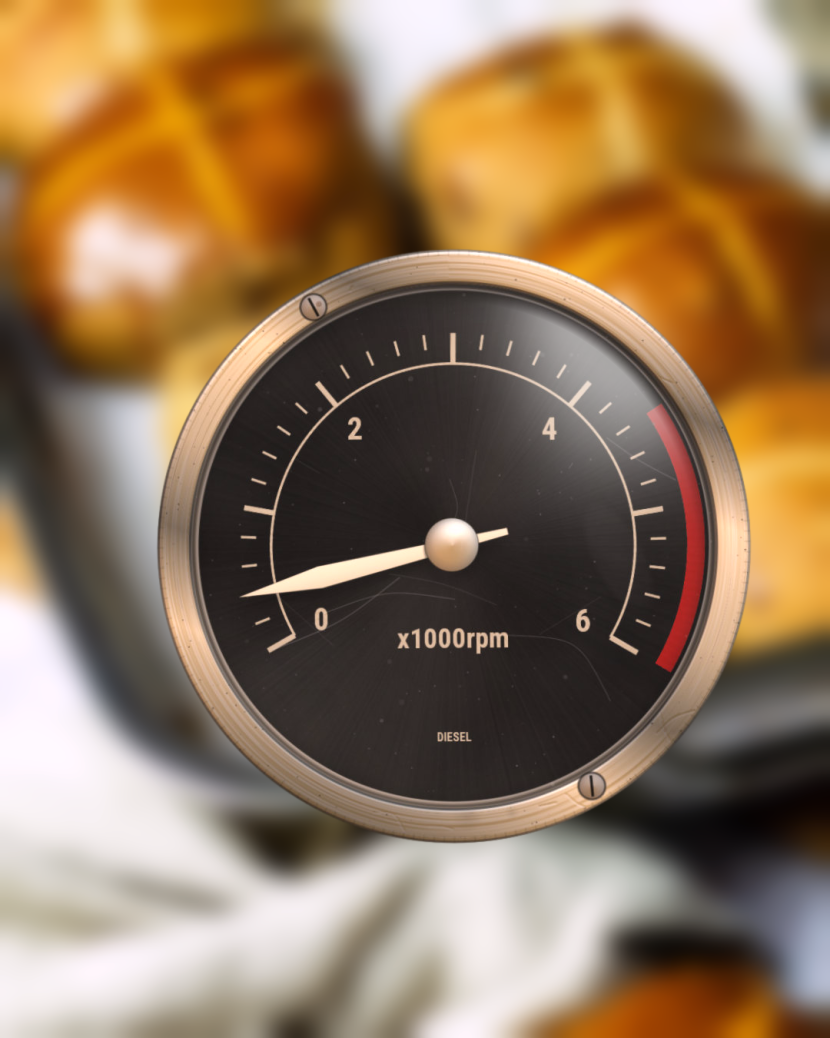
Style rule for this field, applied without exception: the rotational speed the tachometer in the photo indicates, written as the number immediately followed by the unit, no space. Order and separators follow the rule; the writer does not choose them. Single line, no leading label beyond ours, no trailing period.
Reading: 400rpm
